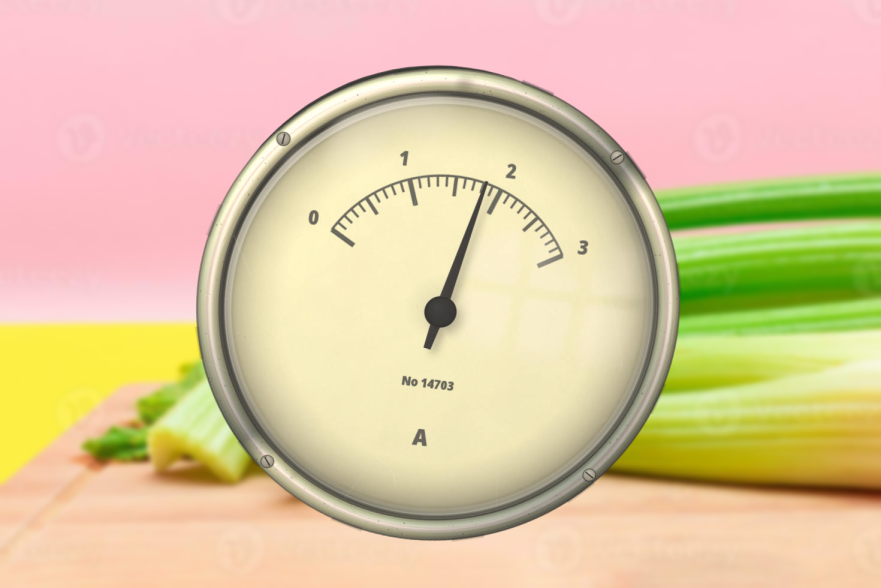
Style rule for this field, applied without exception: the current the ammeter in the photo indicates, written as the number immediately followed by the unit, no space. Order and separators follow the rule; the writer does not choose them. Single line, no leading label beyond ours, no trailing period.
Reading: 1.8A
